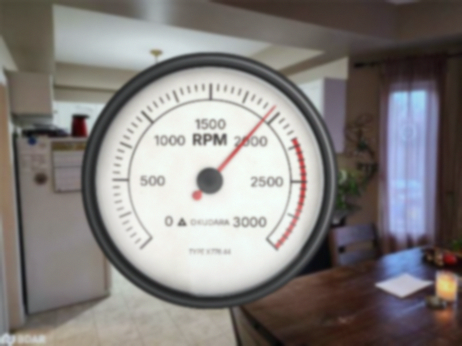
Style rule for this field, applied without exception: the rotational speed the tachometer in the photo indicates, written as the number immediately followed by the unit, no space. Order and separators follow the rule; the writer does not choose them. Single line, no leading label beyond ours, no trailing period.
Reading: 1950rpm
